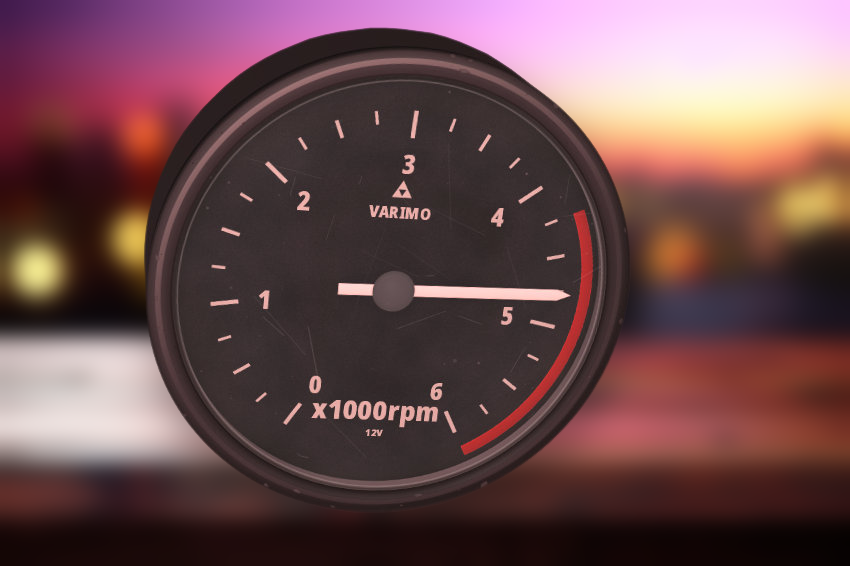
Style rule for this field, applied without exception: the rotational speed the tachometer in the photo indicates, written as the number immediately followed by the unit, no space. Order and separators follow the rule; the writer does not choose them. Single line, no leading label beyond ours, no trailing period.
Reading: 4750rpm
